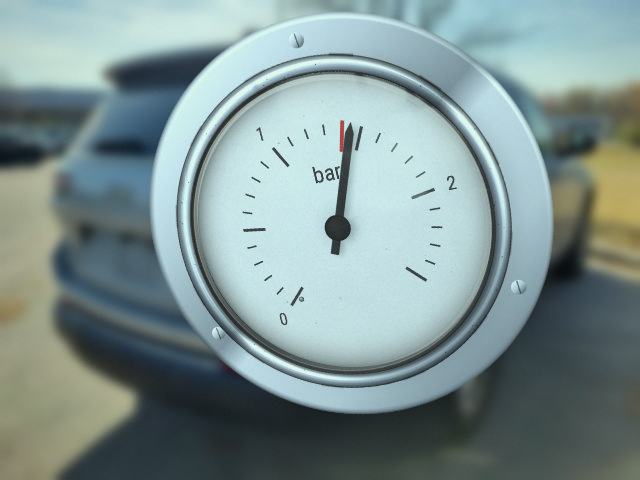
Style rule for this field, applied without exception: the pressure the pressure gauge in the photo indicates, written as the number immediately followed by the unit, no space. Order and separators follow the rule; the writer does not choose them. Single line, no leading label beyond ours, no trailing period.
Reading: 1.45bar
